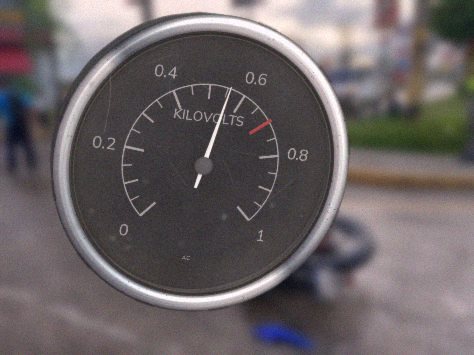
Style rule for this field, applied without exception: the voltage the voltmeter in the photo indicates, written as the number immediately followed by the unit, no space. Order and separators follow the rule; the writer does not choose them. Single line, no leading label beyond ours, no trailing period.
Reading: 0.55kV
